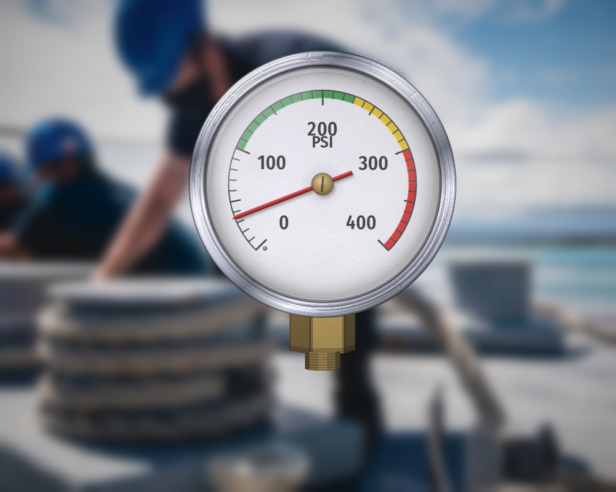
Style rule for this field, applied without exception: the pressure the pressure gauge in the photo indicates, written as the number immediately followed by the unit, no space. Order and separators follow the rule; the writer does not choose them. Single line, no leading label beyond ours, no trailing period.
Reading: 35psi
